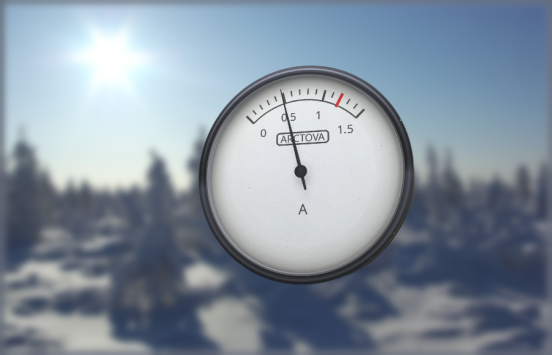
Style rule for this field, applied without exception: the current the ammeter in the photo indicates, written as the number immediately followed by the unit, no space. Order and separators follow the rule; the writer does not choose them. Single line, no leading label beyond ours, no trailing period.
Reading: 0.5A
